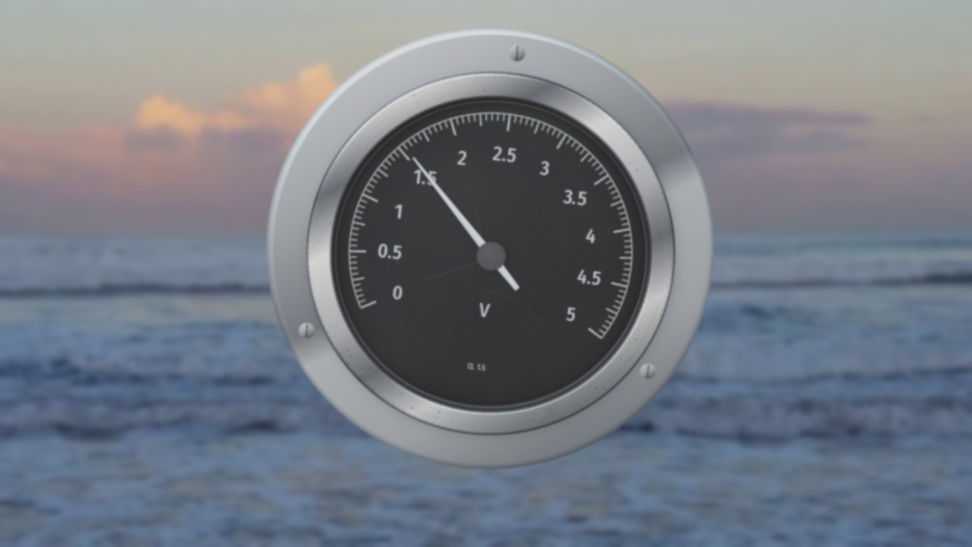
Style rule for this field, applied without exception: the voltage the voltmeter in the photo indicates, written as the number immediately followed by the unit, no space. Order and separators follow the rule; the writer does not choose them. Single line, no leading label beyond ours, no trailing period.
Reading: 1.55V
